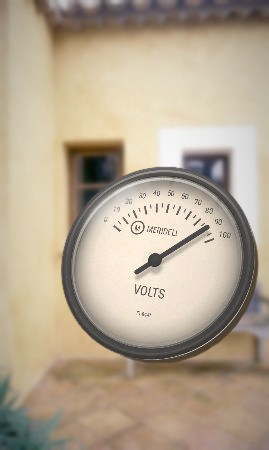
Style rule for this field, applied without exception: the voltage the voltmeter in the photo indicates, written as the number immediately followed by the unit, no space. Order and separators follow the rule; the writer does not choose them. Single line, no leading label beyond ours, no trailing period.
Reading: 90V
